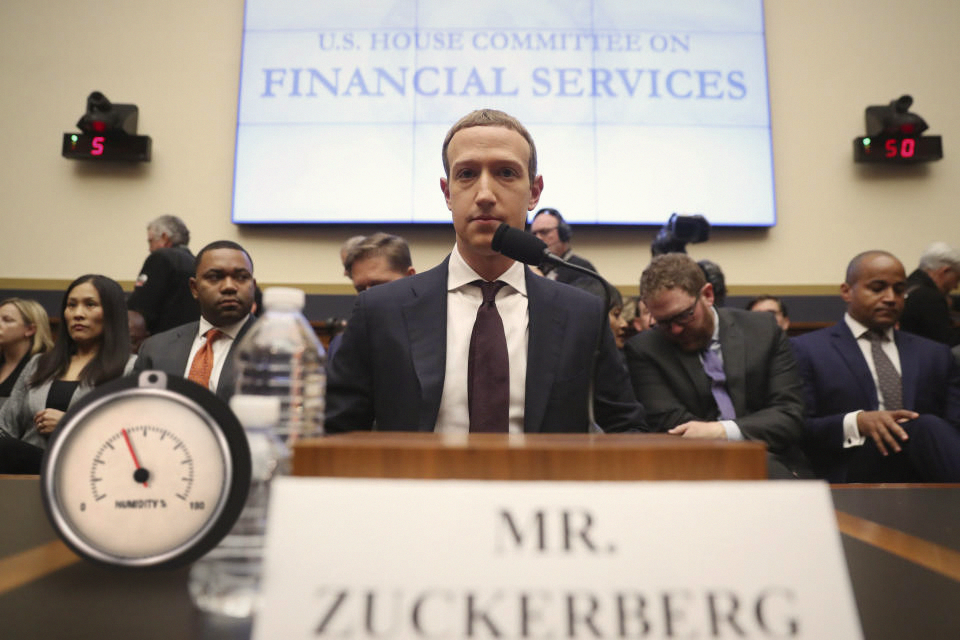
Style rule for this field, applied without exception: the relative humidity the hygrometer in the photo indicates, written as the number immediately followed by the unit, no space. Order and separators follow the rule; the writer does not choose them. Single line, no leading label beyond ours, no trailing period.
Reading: 40%
